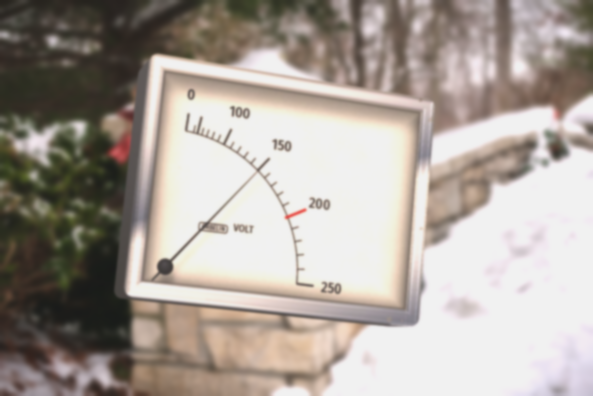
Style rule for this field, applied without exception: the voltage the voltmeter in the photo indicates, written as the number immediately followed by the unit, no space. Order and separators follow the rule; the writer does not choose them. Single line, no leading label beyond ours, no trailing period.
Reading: 150V
